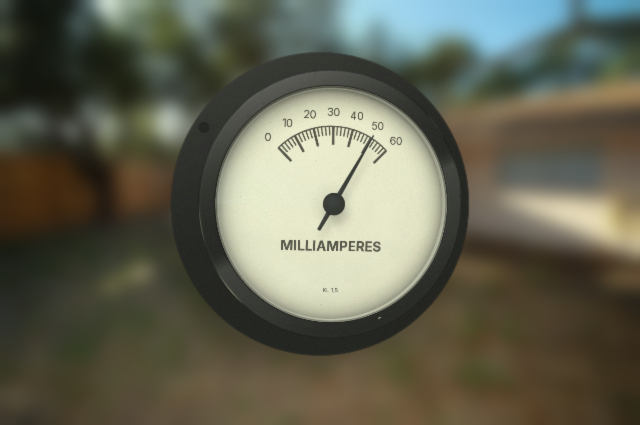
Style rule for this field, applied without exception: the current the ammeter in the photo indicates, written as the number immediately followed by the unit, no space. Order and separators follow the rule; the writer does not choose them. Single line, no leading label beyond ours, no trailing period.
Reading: 50mA
